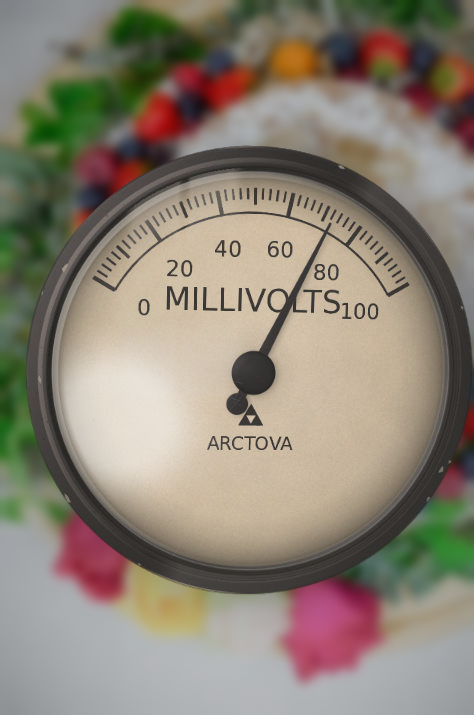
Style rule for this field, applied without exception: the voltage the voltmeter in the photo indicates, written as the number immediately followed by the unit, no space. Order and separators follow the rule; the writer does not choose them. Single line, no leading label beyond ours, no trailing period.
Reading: 72mV
